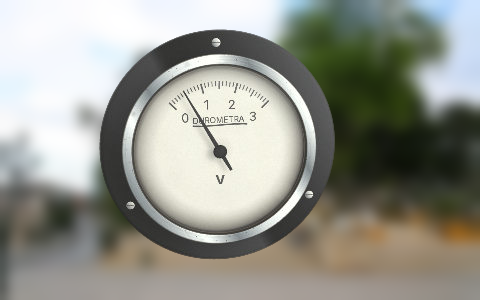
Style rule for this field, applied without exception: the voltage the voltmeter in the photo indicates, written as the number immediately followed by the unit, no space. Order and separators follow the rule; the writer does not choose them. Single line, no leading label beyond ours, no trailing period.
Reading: 0.5V
